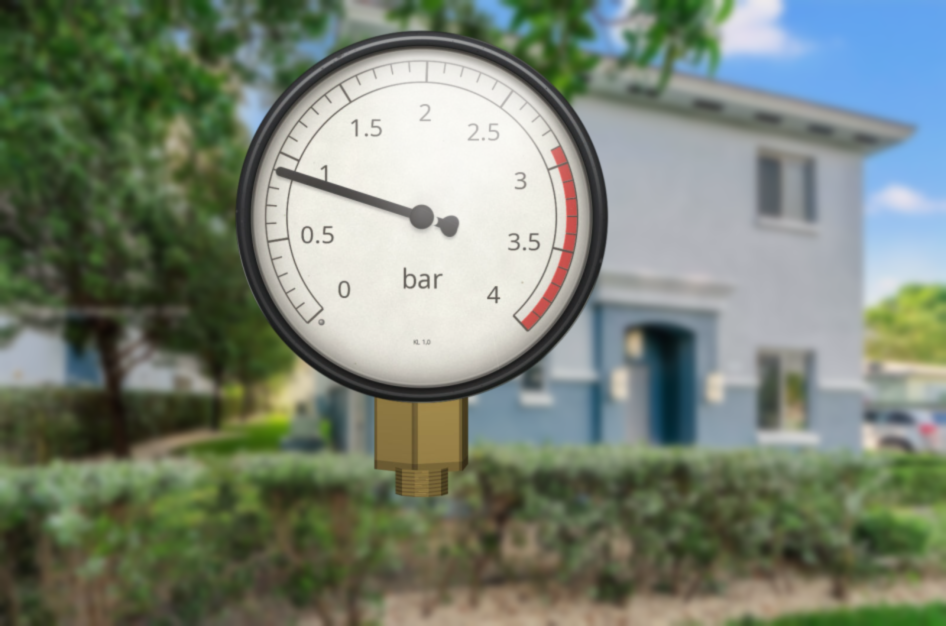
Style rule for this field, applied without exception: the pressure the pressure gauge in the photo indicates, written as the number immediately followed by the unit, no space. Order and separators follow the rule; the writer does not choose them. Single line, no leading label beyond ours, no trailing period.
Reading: 0.9bar
